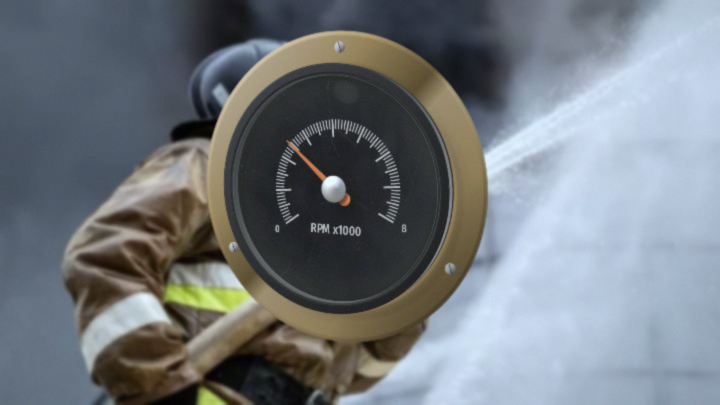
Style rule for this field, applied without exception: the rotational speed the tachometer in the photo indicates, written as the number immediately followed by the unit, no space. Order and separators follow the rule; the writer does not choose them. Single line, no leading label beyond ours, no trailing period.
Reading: 2500rpm
